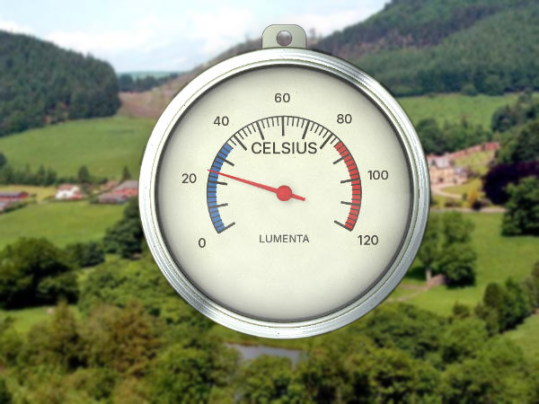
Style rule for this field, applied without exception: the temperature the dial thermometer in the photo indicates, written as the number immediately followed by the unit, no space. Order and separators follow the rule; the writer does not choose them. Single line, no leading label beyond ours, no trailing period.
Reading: 24°C
